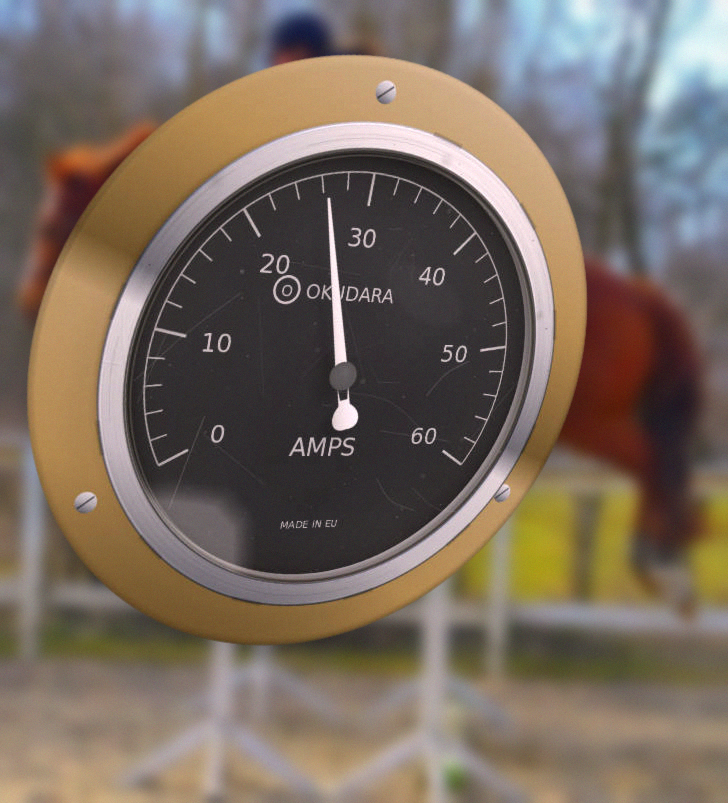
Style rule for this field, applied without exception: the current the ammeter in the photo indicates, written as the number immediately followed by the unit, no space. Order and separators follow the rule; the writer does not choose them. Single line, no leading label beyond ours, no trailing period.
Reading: 26A
